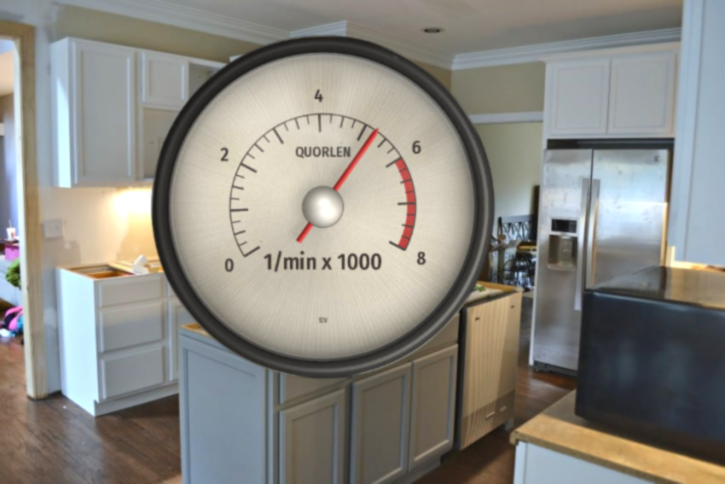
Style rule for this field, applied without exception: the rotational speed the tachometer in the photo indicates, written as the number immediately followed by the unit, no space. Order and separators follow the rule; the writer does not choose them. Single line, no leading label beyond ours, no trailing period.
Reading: 5250rpm
